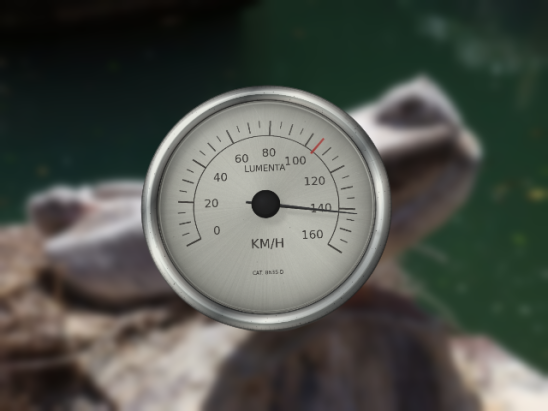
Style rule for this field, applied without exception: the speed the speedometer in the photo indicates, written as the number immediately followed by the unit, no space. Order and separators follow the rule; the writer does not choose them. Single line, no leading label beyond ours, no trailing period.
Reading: 142.5km/h
